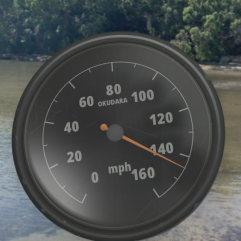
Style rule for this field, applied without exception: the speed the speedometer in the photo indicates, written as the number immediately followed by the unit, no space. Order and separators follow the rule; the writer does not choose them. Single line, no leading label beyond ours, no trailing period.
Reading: 145mph
